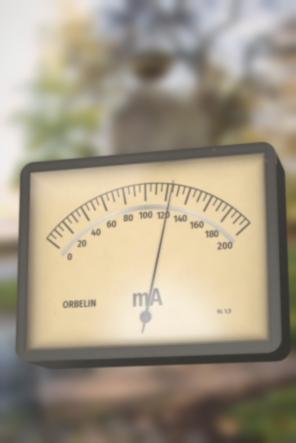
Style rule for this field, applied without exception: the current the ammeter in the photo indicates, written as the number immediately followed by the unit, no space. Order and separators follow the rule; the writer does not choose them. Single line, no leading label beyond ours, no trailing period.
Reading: 125mA
